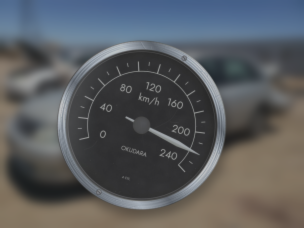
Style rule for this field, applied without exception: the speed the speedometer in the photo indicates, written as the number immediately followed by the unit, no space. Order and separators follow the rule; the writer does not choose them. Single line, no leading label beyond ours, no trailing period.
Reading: 220km/h
